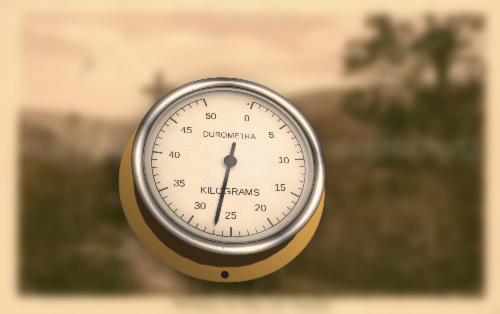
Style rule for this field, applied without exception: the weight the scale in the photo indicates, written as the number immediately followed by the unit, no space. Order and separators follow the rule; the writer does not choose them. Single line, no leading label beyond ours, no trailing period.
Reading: 27kg
